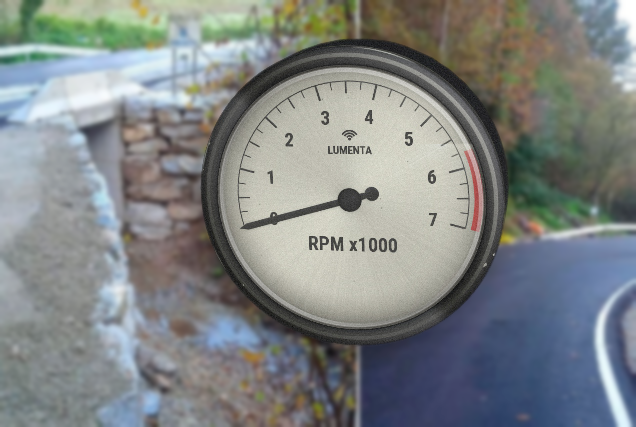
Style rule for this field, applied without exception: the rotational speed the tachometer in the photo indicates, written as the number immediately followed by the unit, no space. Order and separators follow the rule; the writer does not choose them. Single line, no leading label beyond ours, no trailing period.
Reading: 0rpm
